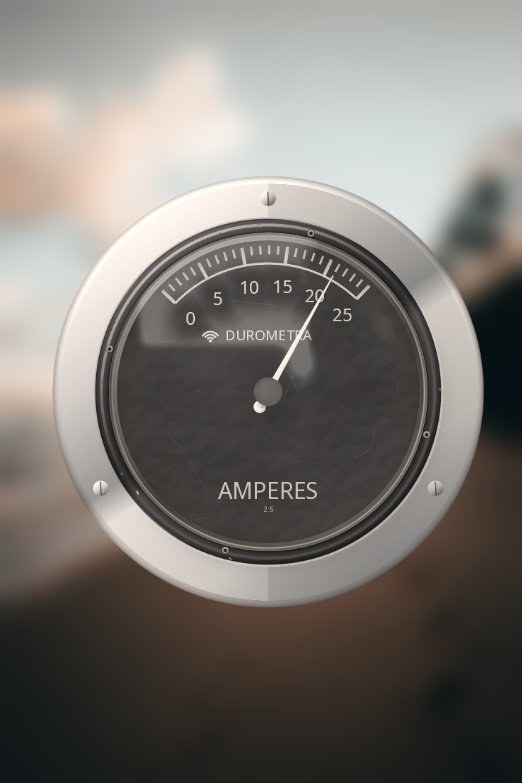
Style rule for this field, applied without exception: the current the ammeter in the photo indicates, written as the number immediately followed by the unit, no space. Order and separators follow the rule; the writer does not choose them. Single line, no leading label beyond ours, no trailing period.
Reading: 21A
